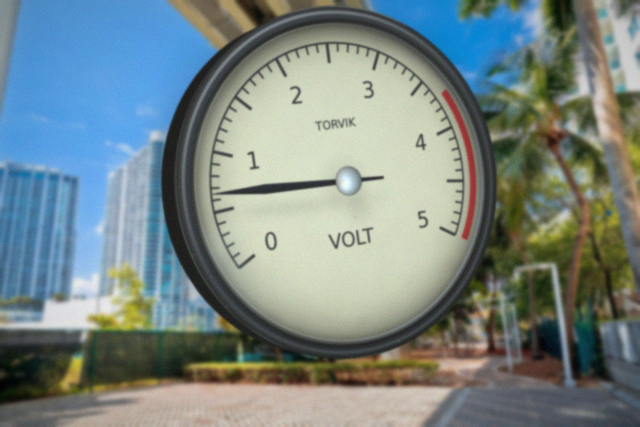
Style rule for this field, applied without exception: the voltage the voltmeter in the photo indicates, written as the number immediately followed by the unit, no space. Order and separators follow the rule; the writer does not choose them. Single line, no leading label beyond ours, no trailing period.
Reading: 0.65V
